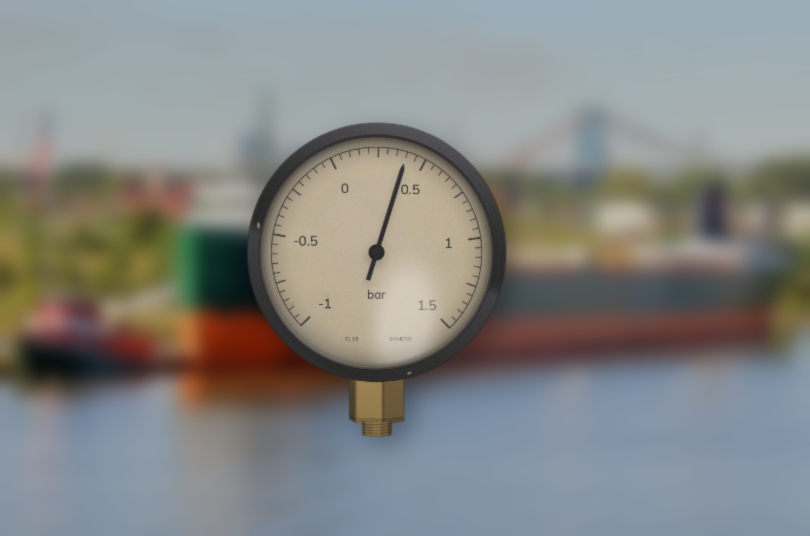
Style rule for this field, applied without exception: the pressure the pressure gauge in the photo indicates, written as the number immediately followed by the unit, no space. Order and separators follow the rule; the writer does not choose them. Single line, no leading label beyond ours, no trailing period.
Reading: 0.4bar
